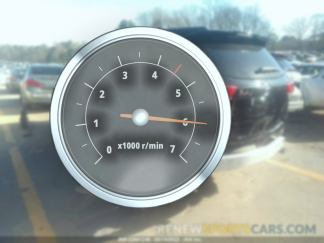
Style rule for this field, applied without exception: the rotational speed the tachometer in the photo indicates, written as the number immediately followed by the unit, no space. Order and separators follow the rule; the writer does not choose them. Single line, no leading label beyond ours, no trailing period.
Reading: 6000rpm
